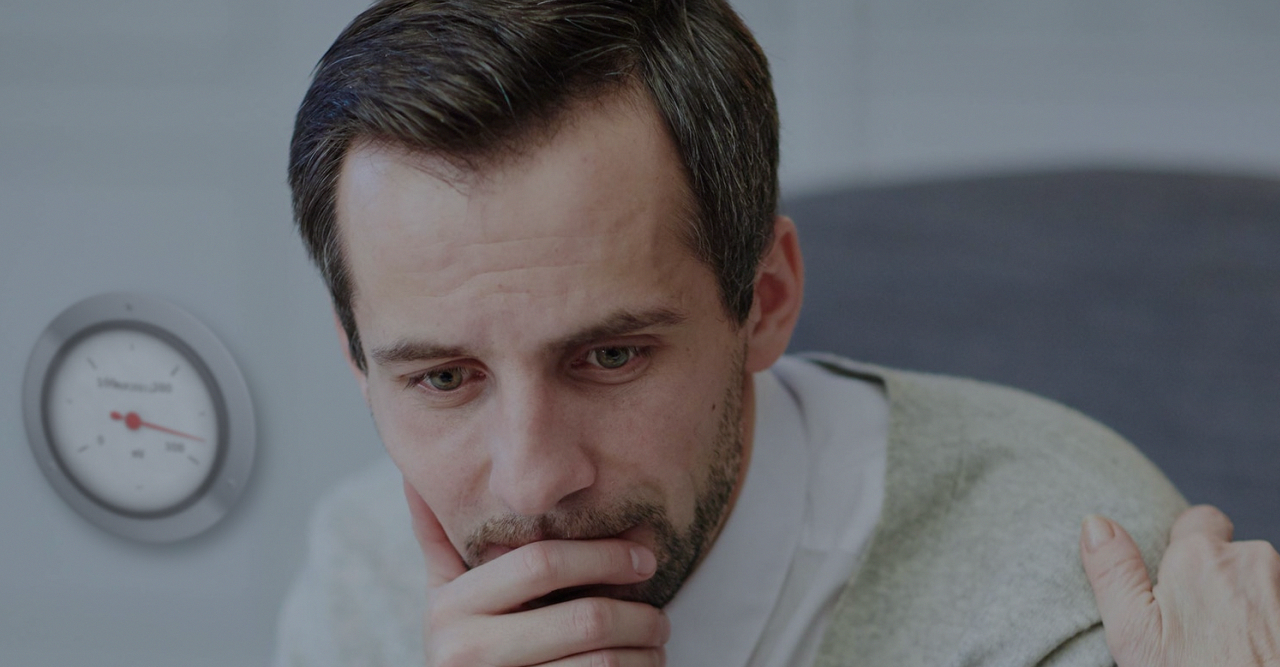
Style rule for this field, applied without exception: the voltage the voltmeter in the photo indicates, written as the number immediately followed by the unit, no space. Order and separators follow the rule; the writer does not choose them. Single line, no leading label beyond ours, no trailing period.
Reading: 275mV
